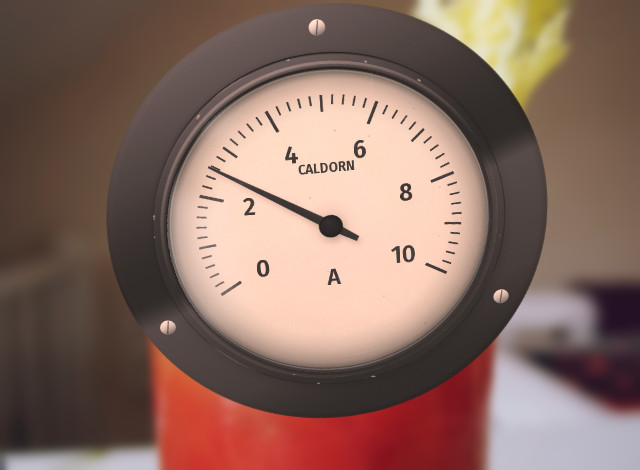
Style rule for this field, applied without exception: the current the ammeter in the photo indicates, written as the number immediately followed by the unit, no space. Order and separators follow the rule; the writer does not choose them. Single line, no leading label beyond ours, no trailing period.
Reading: 2.6A
